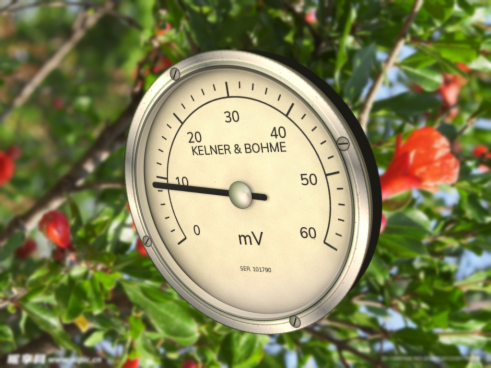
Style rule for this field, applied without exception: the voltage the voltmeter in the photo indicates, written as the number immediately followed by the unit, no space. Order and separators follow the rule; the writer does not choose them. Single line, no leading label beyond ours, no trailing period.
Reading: 9mV
